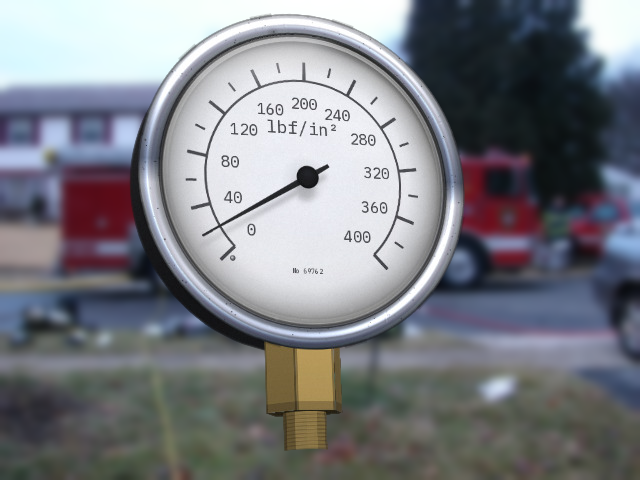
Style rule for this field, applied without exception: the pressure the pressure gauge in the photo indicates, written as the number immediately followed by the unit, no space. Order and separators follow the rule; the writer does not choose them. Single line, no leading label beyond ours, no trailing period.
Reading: 20psi
